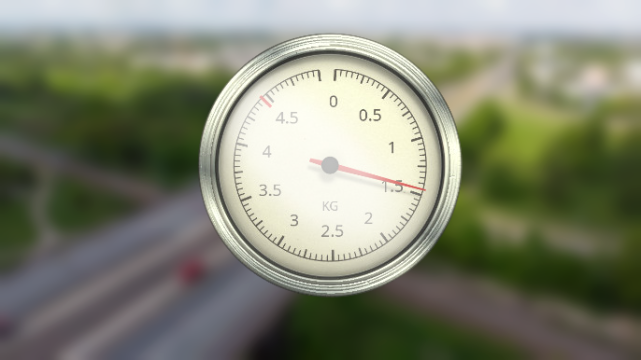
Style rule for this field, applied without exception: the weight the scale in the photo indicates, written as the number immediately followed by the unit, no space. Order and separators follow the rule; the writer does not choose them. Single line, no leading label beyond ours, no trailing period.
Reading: 1.45kg
